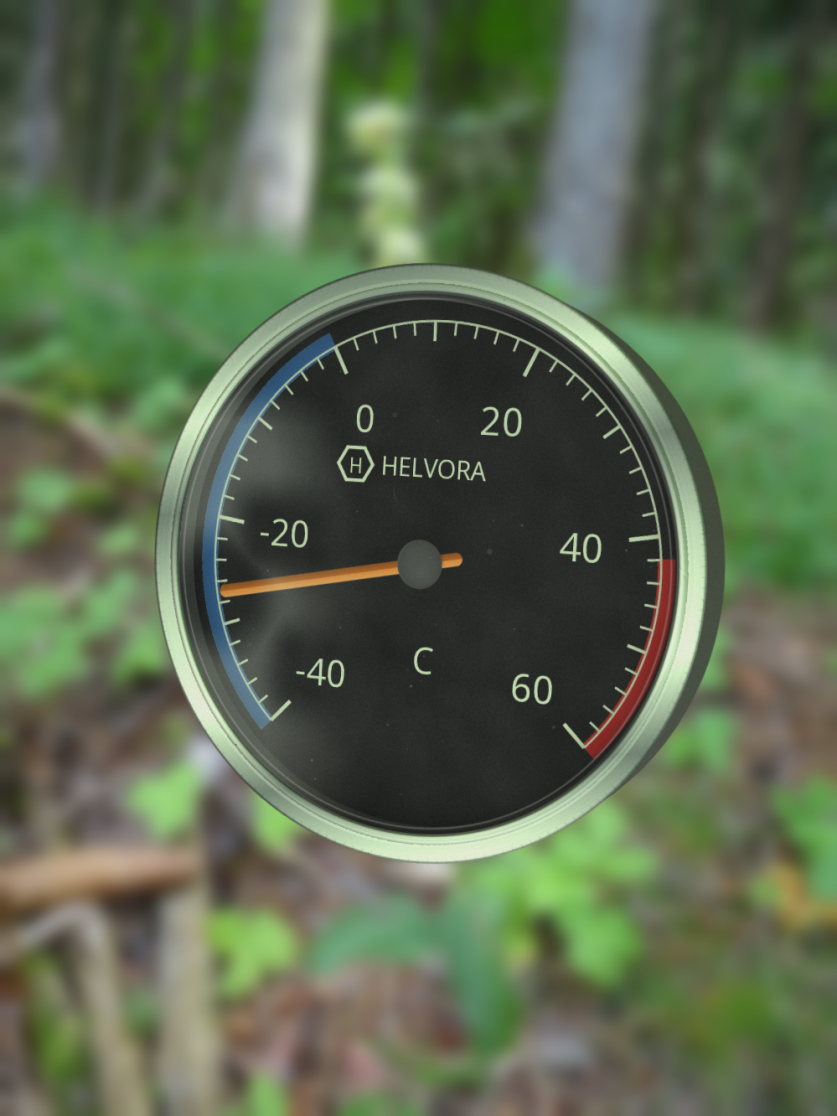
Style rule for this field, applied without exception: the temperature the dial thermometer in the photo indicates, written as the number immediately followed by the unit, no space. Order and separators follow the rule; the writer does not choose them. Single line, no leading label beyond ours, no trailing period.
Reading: -27°C
